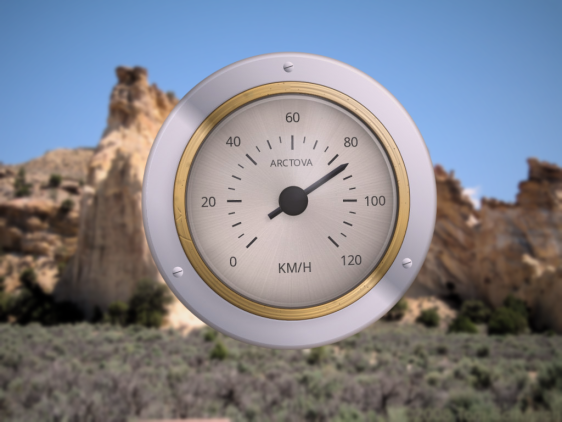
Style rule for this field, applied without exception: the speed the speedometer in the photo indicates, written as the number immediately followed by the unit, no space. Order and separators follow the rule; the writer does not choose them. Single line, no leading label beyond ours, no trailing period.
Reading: 85km/h
